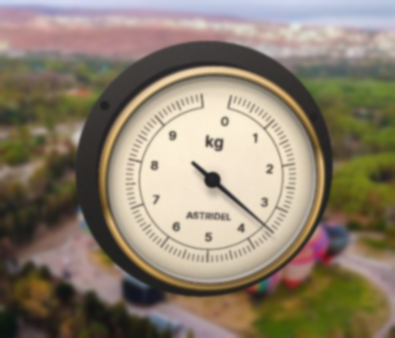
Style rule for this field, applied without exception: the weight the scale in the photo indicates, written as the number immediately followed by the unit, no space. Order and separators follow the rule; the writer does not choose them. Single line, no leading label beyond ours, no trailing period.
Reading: 3.5kg
